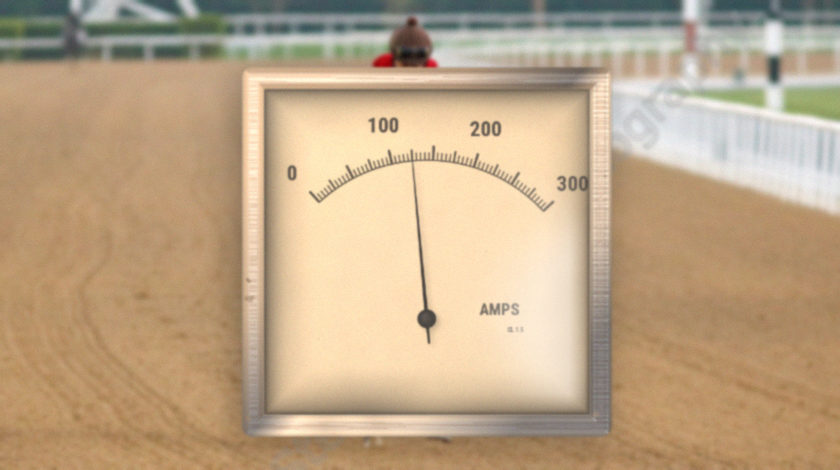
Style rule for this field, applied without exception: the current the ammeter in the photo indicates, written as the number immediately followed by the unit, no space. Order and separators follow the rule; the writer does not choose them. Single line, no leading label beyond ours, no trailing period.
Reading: 125A
